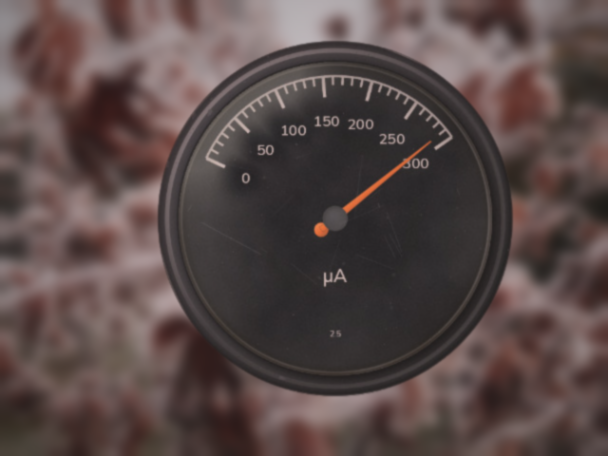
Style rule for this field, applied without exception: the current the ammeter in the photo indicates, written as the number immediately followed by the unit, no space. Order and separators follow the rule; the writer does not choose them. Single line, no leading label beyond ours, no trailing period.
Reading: 290µA
